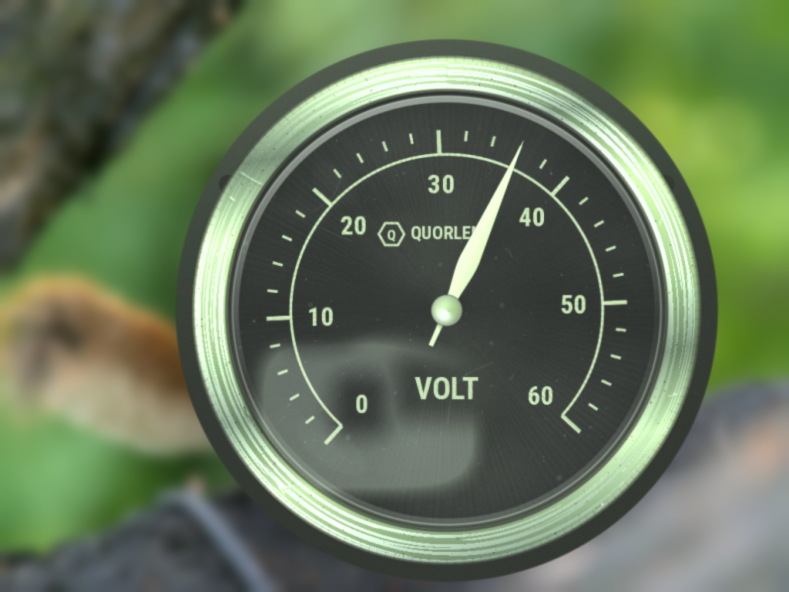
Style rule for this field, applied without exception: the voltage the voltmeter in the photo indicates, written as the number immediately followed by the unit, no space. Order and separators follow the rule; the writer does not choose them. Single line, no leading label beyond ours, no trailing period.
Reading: 36V
